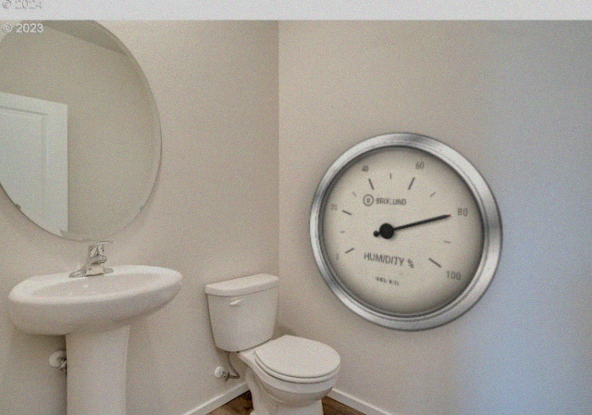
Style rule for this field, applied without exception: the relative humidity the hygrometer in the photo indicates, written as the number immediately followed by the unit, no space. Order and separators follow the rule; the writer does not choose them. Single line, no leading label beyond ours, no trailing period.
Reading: 80%
